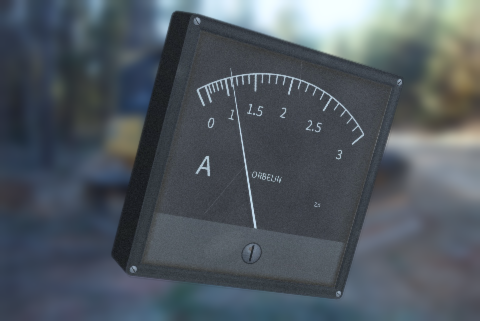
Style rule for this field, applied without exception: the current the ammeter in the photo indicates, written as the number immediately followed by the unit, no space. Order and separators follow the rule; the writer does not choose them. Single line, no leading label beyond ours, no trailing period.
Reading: 1.1A
